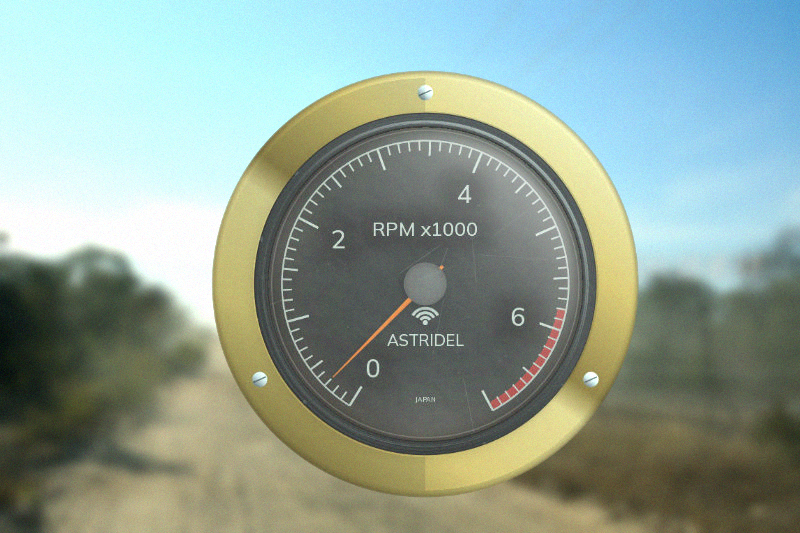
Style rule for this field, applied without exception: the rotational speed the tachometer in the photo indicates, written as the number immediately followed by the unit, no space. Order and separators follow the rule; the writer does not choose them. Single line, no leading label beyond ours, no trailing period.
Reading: 300rpm
